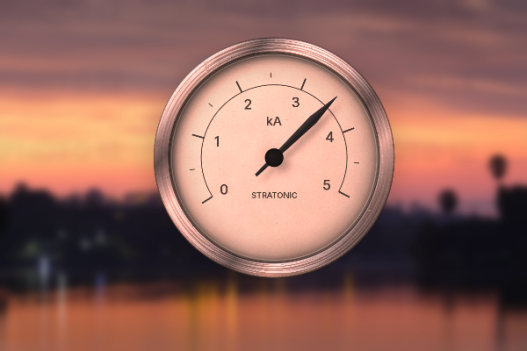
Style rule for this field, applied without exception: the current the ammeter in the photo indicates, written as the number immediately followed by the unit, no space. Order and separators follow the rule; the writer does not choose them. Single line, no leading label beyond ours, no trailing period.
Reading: 3.5kA
